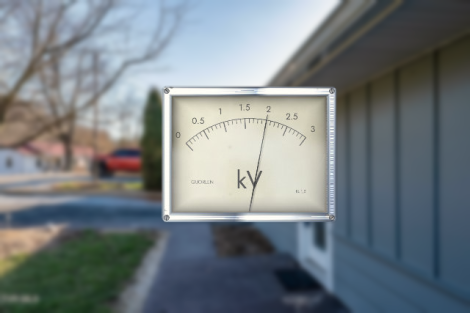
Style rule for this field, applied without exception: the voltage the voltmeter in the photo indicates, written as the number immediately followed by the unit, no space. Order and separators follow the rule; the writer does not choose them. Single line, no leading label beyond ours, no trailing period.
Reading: 2kV
